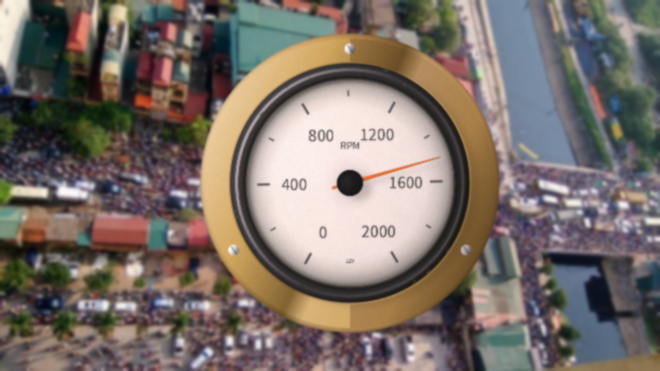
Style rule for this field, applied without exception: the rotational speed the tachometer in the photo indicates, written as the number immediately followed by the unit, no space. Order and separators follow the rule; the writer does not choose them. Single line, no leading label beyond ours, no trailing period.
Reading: 1500rpm
